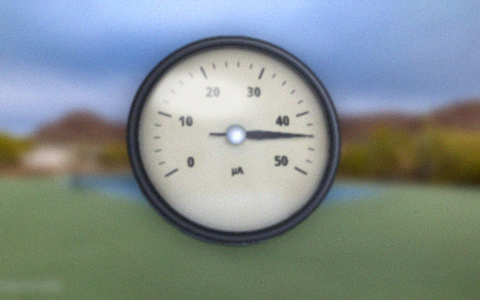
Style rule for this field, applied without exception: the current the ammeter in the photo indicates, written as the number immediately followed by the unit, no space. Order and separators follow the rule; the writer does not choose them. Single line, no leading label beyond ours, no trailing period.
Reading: 44µA
